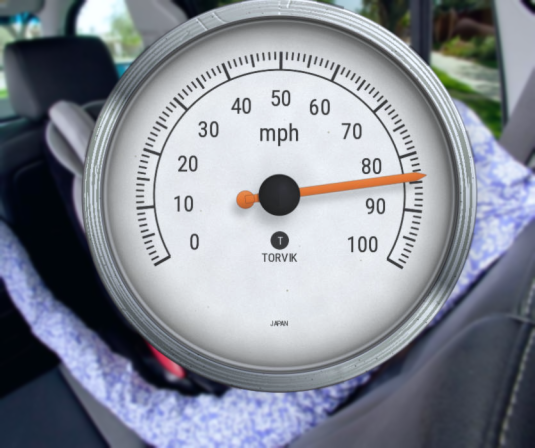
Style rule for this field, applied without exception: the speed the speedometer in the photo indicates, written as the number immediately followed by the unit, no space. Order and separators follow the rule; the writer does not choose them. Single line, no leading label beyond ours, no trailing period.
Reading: 84mph
